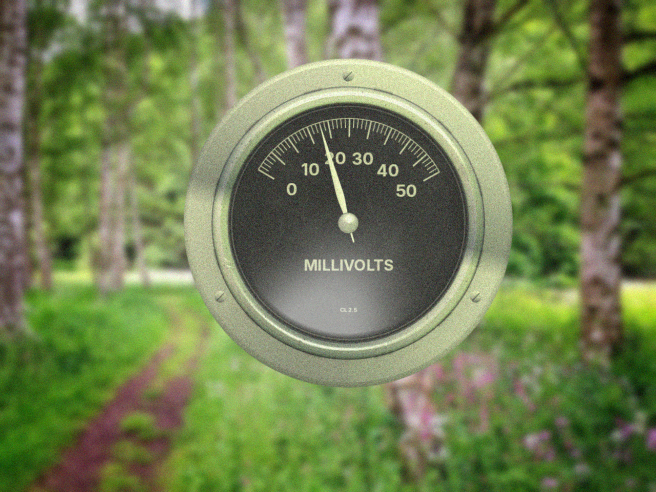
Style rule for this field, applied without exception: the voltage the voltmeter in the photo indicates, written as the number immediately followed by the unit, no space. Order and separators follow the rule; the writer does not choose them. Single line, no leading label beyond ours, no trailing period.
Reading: 18mV
